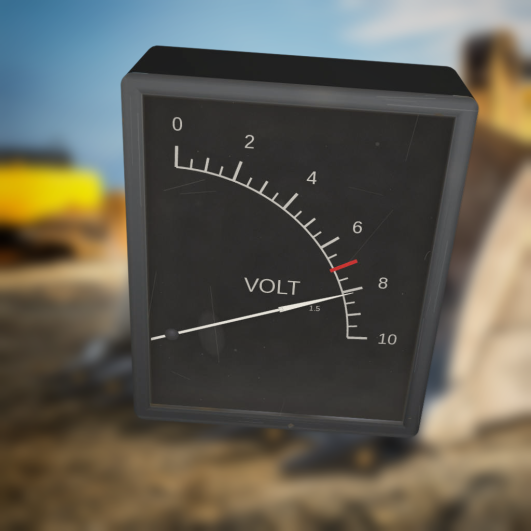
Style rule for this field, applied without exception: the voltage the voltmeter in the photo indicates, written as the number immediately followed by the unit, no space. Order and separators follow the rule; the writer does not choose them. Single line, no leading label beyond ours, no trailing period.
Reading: 8V
